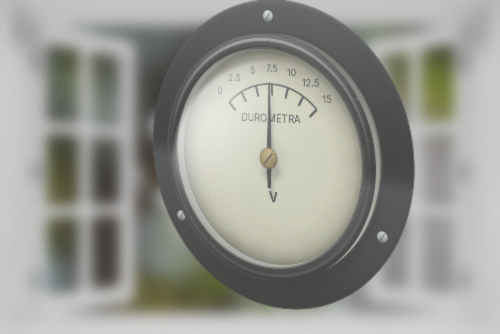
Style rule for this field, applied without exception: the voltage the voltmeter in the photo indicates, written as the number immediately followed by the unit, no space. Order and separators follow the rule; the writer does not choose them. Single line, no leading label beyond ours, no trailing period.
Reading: 7.5V
